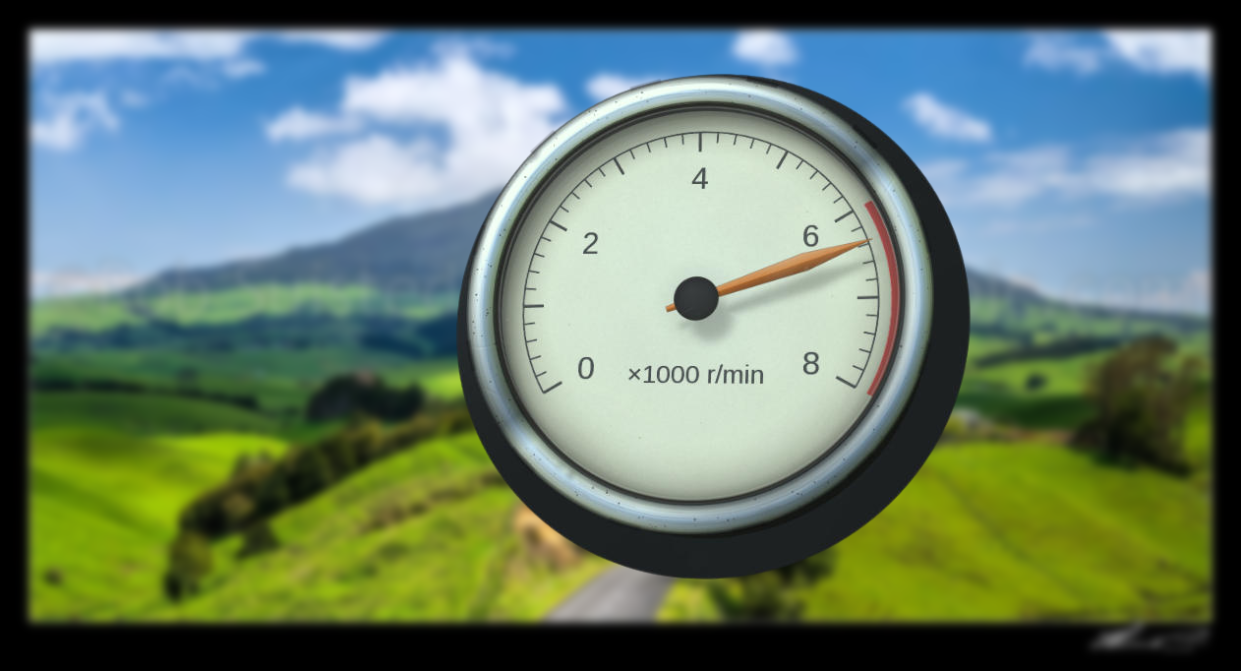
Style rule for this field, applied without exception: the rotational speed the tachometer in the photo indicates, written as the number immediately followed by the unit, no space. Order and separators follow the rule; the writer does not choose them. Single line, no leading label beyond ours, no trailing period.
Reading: 6400rpm
